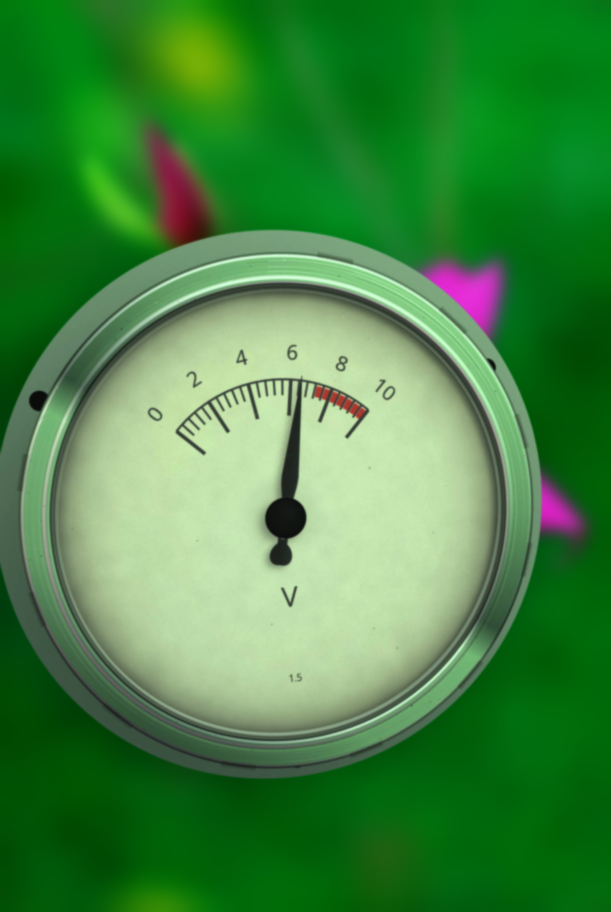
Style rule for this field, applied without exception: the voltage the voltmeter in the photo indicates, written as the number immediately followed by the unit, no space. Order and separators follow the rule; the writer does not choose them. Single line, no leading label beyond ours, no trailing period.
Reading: 6.4V
